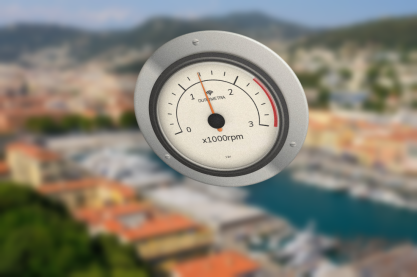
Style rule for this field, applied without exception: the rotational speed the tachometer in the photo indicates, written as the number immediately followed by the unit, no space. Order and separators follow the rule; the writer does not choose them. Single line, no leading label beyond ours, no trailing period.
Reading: 1400rpm
